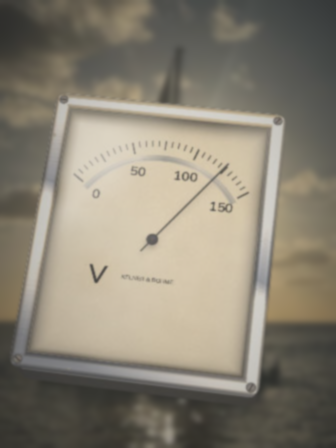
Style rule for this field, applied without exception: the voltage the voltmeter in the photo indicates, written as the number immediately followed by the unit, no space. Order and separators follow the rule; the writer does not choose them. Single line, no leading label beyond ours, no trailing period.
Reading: 125V
